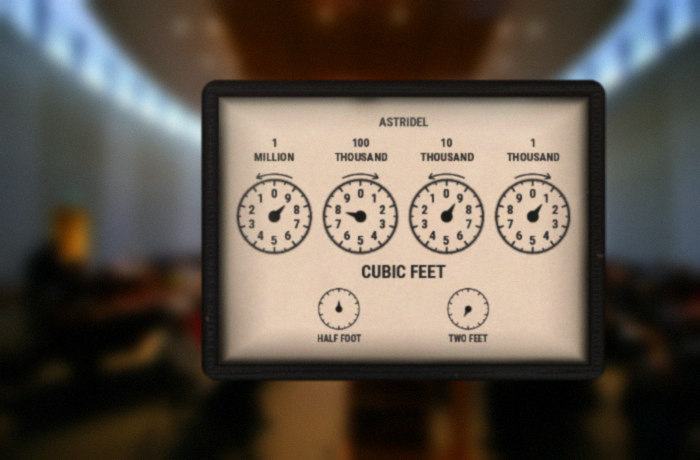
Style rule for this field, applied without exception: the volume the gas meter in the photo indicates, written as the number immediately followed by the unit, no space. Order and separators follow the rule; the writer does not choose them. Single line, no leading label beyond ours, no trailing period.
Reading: 879100ft³
